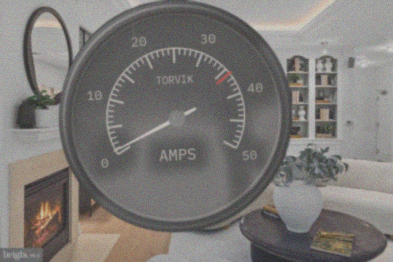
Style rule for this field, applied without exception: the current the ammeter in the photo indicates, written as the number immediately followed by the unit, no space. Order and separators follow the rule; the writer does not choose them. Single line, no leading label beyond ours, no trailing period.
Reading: 1A
